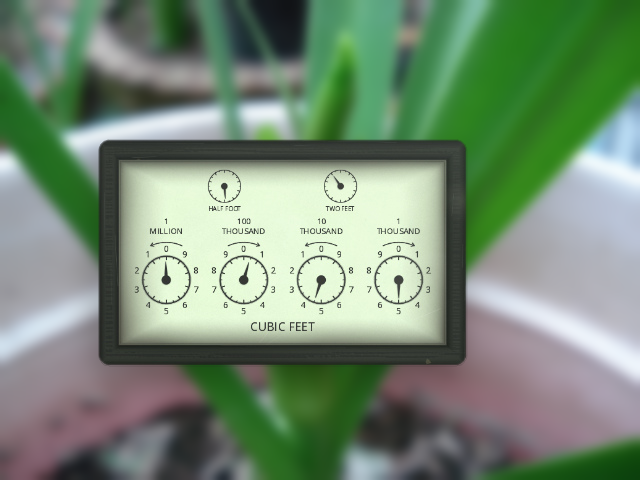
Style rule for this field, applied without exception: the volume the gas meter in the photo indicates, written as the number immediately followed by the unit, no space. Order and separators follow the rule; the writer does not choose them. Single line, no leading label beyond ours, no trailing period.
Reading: 4500ft³
